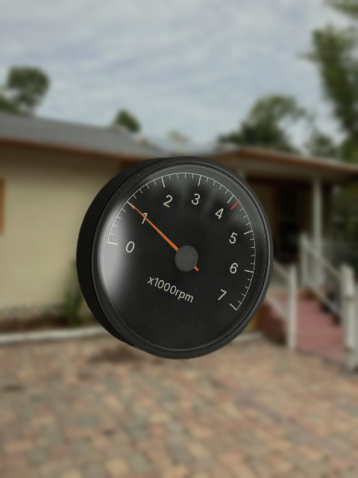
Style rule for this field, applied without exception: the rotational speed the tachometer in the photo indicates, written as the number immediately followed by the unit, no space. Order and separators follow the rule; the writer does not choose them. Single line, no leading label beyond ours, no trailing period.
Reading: 1000rpm
